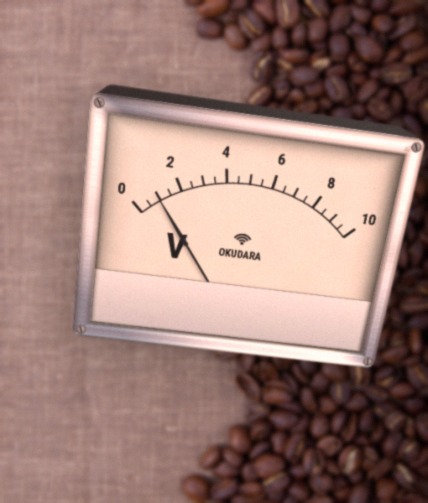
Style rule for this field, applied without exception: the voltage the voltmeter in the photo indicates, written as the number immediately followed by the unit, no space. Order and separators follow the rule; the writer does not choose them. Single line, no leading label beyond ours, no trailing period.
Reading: 1V
